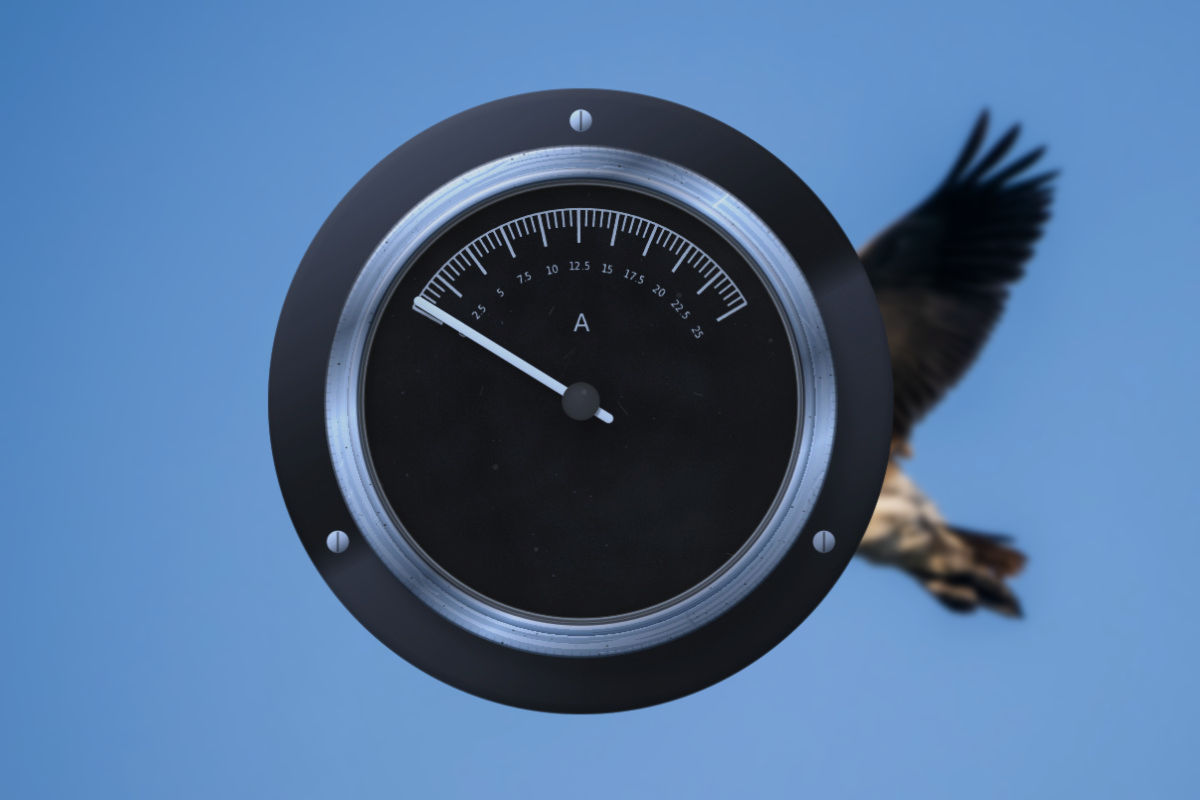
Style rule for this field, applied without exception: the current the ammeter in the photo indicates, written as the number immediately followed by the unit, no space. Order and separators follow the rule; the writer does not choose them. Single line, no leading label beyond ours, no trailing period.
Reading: 0.5A
